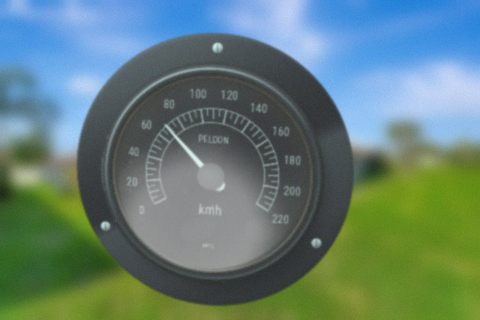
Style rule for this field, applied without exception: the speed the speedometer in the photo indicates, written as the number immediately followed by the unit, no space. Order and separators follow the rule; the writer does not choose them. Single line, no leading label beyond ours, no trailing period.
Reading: 70km/h
